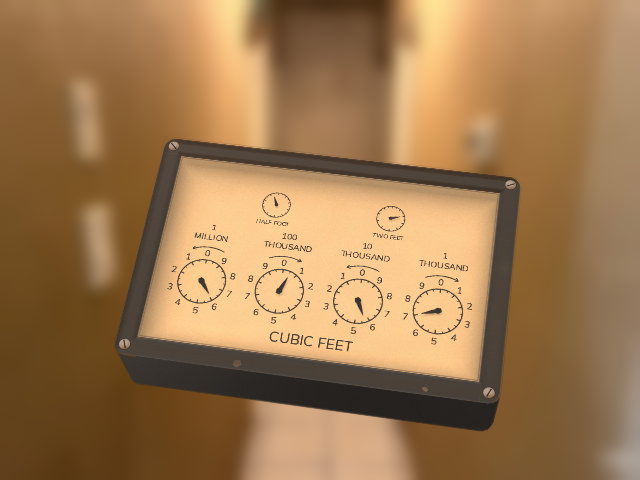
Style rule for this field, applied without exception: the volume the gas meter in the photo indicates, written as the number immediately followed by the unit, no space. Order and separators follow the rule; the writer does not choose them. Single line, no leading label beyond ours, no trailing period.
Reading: 605700ft³
